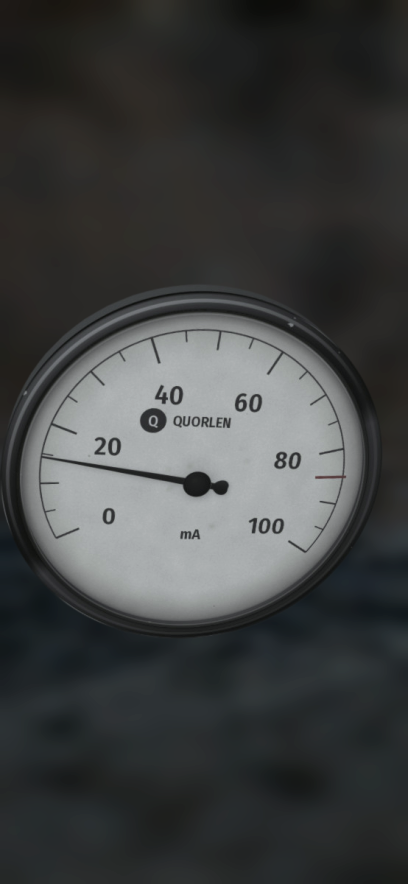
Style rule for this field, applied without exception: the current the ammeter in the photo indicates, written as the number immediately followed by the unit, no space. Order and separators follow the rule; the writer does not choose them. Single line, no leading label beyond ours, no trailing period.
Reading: 15mA
